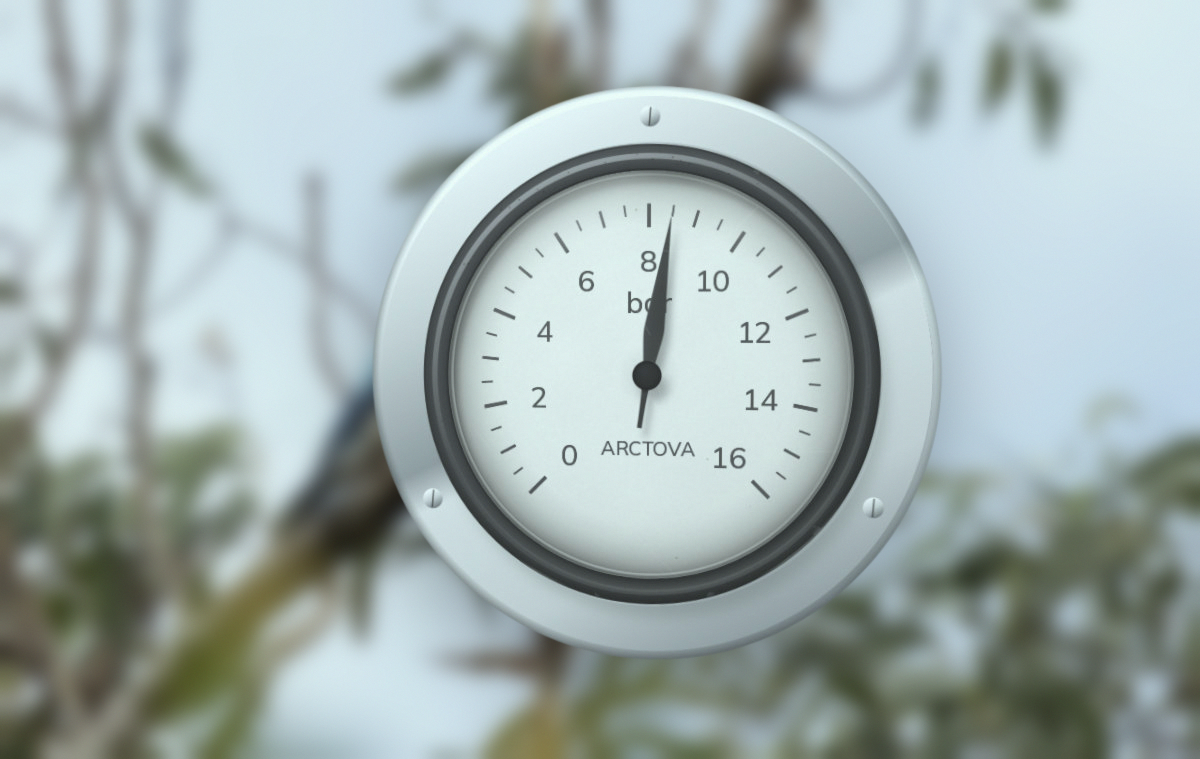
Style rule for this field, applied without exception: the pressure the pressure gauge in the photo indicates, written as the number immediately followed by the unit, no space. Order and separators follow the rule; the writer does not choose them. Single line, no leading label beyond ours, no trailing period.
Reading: 8.5bar
